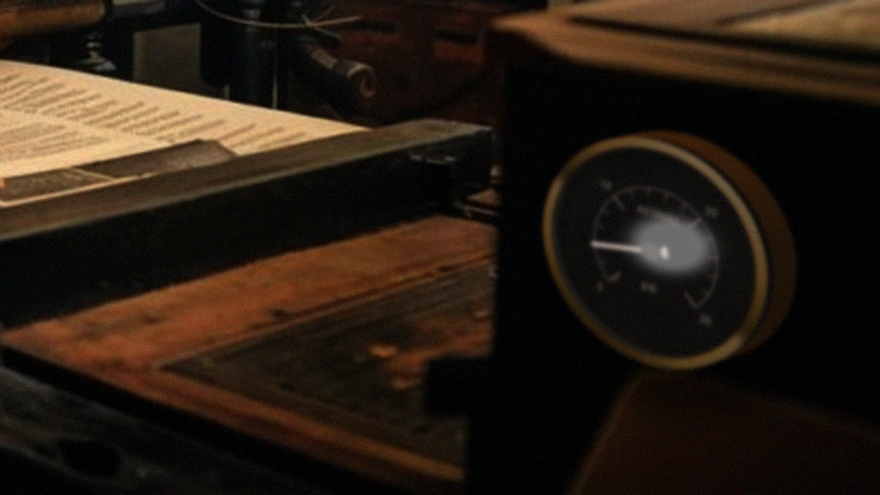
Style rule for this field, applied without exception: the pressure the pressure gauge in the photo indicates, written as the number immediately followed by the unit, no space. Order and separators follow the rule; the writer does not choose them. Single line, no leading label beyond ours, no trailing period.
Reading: 4psi
